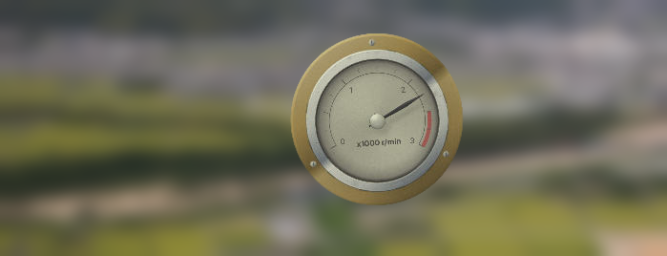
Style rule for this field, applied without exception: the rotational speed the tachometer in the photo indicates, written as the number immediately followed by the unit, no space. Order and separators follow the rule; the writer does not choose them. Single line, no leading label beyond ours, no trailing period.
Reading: 2250rpm
